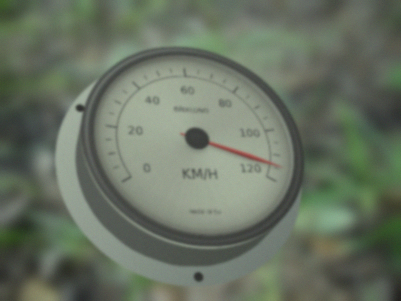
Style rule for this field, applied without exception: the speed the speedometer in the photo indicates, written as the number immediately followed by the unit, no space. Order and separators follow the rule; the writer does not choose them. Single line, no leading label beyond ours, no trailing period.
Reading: 115km/h
